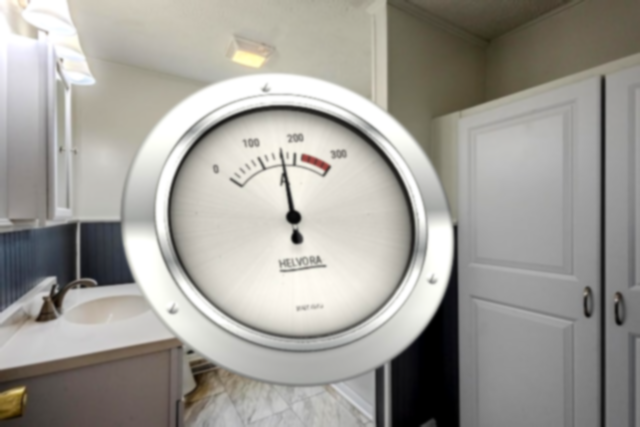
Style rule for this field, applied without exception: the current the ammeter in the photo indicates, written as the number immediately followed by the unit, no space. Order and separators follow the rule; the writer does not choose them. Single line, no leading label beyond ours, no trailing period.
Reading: 160A
